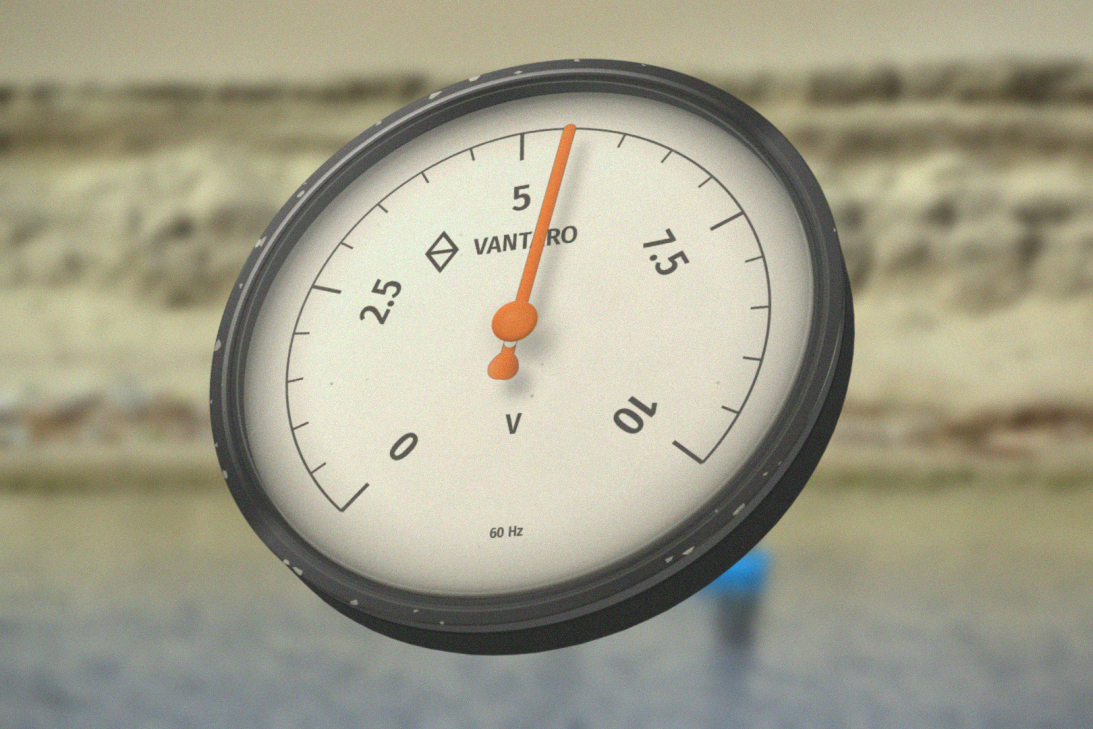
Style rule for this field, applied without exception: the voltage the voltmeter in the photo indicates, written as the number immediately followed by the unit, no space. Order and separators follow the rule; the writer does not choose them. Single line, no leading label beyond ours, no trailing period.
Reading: 5.5V
